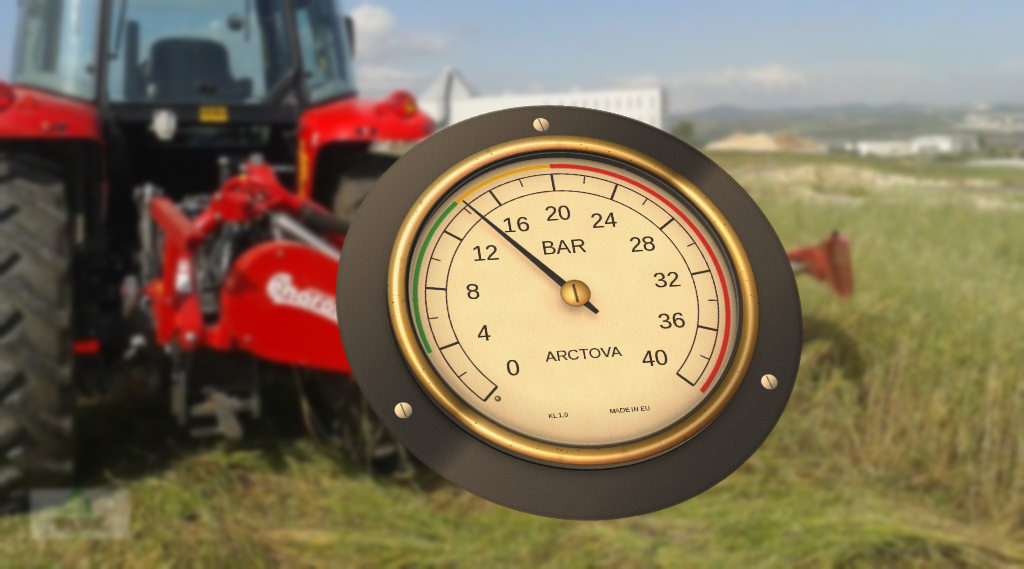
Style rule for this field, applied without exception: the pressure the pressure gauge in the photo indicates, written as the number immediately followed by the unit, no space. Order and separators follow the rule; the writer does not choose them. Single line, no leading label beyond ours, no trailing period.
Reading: 14bar
